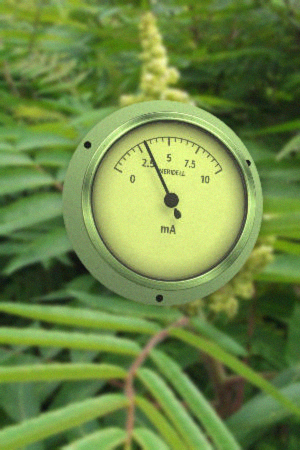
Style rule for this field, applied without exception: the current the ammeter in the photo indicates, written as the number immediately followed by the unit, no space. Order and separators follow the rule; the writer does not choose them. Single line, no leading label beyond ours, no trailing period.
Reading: 3mA
